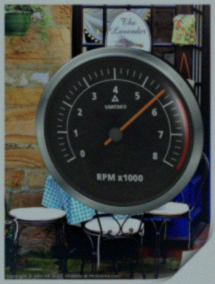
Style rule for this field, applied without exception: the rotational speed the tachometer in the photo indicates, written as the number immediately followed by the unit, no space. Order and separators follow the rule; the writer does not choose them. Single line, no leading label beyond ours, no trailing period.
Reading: 5600rpm
